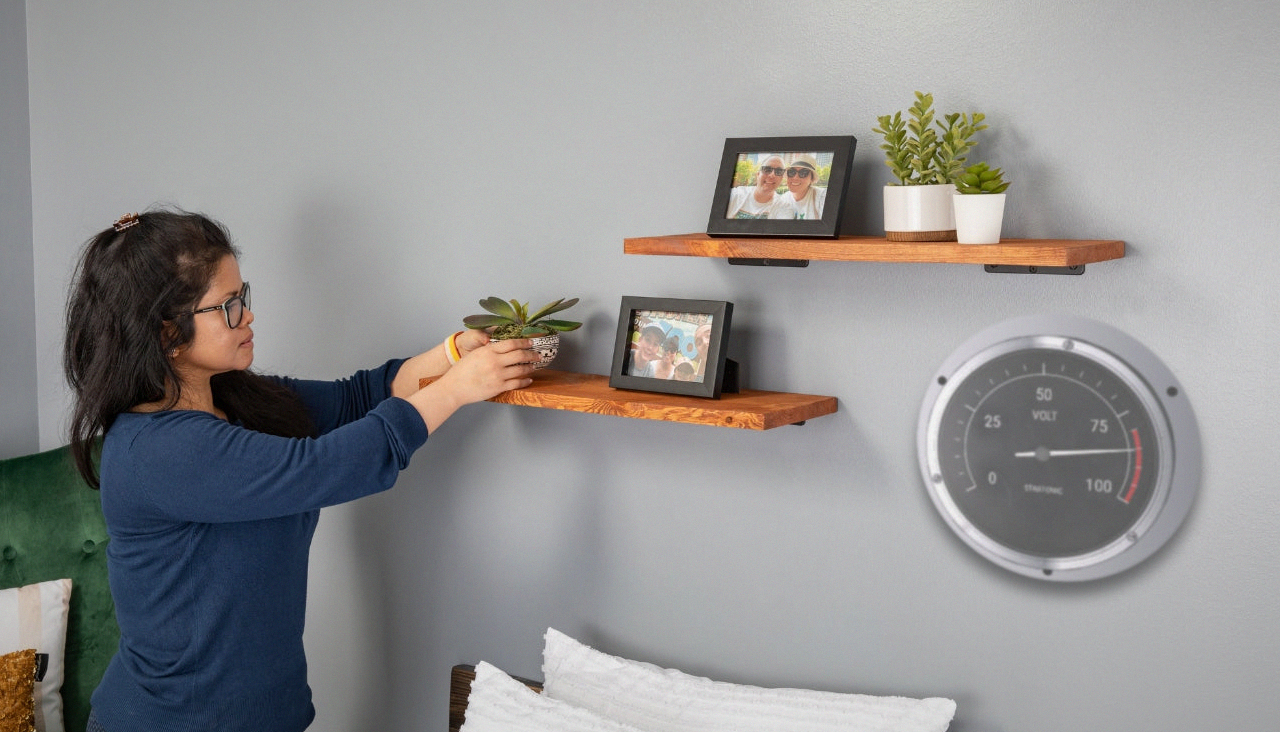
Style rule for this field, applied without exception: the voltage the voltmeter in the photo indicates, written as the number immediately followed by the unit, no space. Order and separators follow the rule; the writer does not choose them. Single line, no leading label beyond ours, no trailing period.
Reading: 85V
